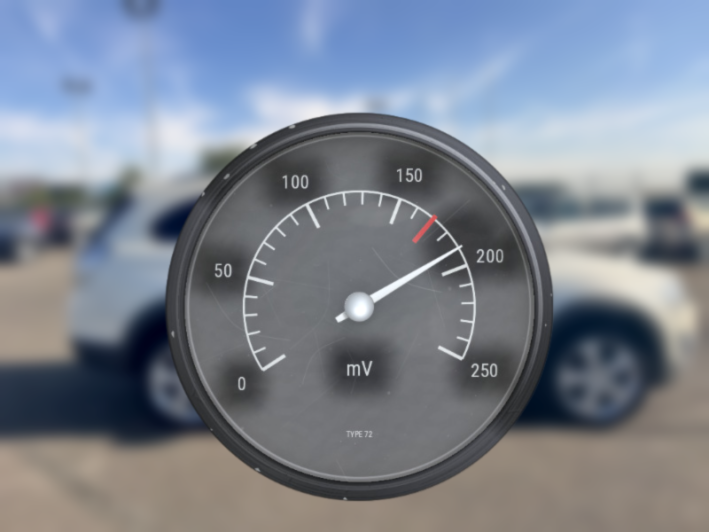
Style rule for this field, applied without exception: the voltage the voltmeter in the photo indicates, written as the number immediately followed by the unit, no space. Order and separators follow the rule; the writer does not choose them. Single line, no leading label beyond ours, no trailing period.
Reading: 190mV
